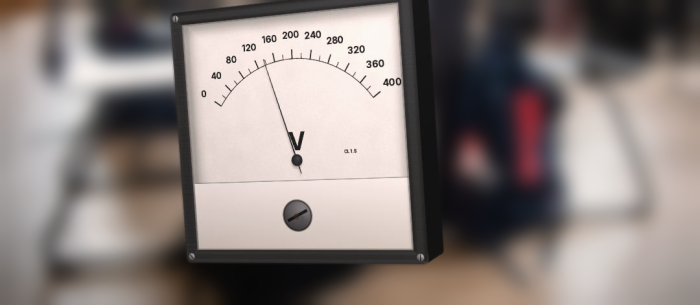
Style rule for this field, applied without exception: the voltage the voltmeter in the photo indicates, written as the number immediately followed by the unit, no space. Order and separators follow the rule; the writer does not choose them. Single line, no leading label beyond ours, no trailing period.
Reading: 140V
